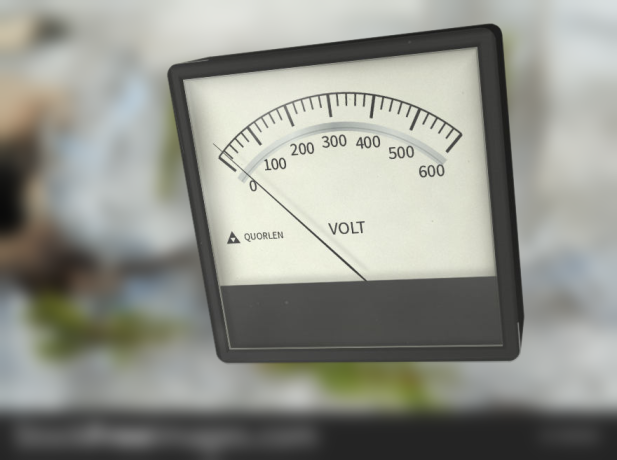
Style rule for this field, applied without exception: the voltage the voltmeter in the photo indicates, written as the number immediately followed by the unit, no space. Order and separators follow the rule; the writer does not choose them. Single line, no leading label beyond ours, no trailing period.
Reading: 20V
